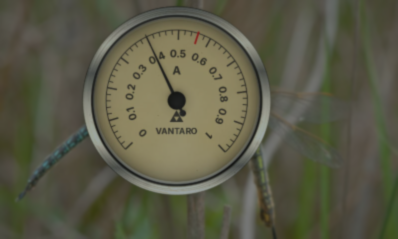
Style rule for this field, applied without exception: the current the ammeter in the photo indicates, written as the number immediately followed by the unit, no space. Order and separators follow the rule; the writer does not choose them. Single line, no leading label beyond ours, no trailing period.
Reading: 0.4A
